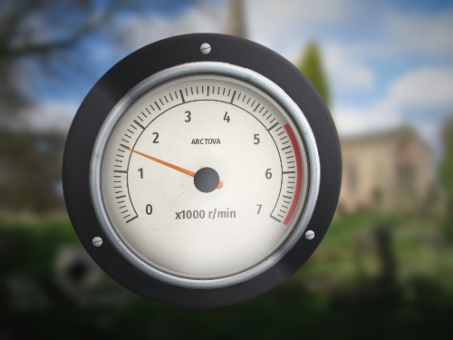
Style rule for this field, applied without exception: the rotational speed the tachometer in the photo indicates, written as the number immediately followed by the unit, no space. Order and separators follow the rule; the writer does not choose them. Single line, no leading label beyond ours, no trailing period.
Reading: 1500rpm
